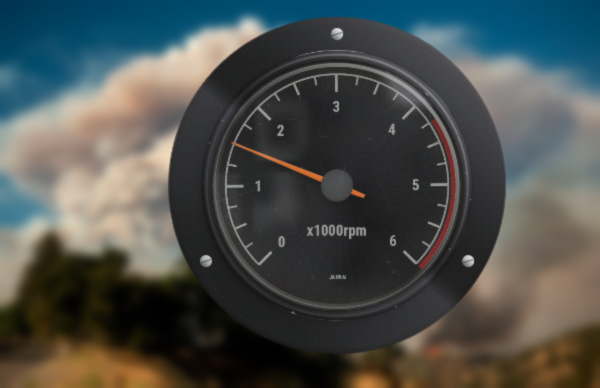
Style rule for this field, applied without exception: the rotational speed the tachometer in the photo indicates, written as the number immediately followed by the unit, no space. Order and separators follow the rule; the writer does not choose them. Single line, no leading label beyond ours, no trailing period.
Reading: 1500rpm
